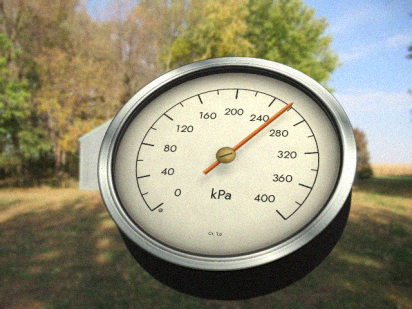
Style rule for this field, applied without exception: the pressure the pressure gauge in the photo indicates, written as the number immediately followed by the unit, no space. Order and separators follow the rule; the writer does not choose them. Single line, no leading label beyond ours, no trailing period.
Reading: 260kPa
